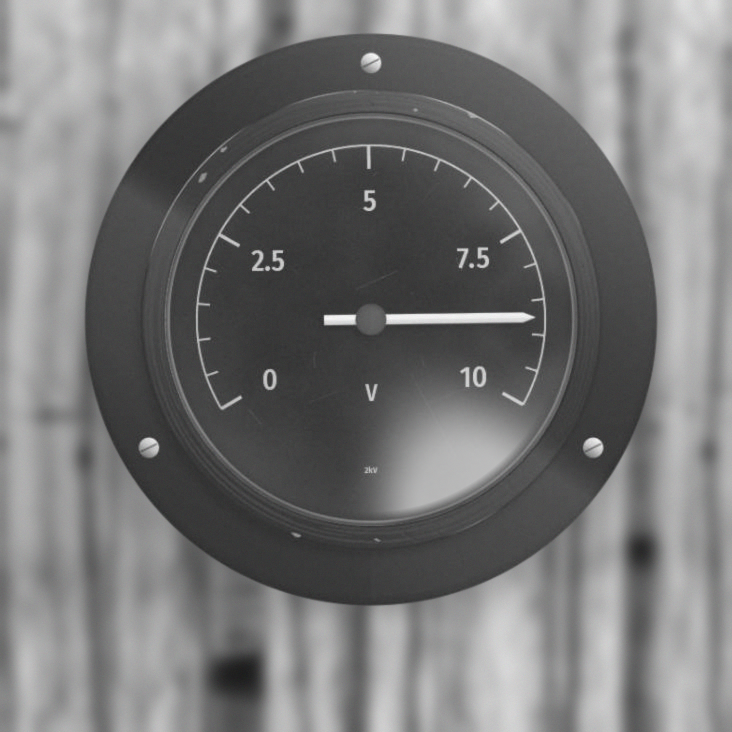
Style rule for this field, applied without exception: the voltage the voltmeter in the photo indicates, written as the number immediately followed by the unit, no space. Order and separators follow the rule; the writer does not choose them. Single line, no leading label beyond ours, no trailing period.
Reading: 8.75V
